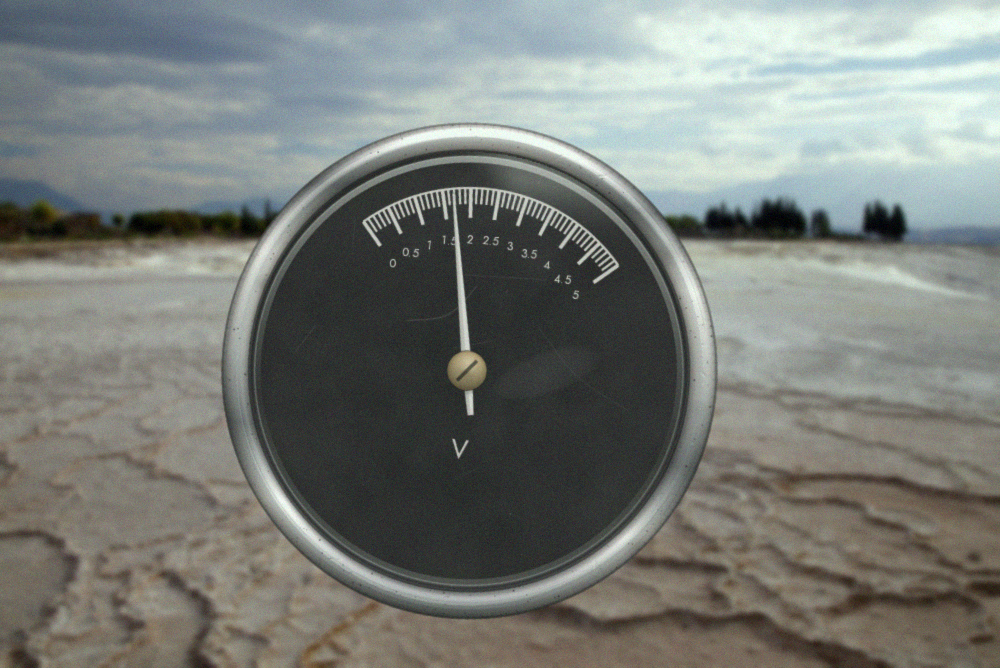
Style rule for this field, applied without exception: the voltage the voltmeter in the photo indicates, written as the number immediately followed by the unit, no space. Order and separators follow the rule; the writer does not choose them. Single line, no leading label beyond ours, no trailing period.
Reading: 1.7V
